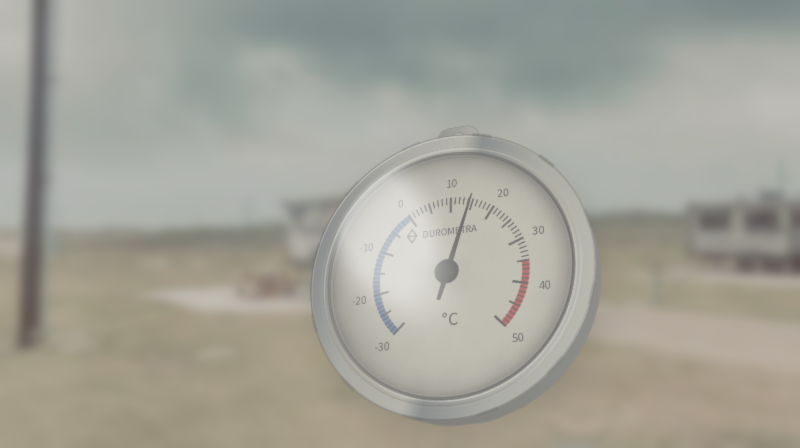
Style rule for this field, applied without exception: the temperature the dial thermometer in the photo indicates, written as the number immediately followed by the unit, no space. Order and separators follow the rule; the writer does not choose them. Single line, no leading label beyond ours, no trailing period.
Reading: 15°C
